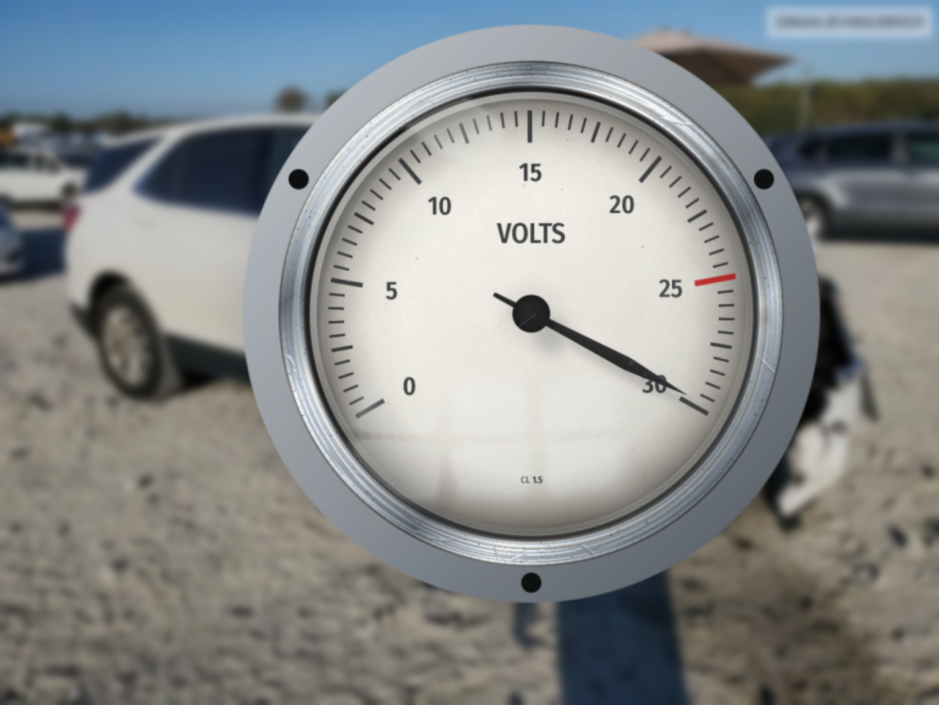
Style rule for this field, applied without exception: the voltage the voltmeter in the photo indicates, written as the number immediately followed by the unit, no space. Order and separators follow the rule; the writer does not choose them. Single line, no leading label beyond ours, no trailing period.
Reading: 29.75V
